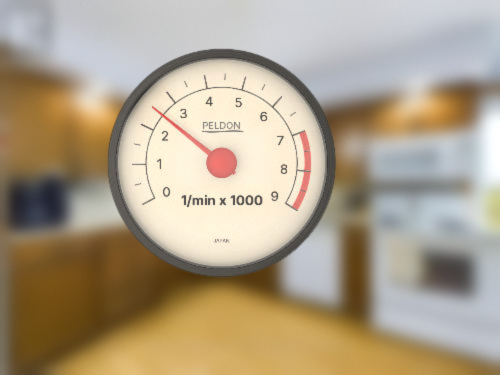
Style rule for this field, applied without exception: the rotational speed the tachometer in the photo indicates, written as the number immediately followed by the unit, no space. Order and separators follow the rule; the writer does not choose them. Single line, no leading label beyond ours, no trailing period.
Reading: 2500rpm
